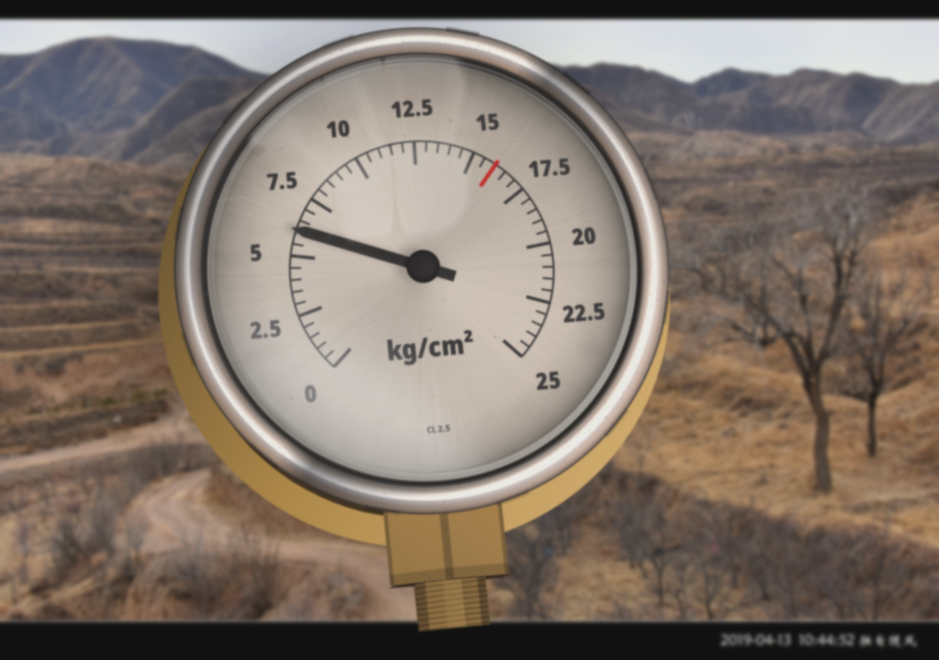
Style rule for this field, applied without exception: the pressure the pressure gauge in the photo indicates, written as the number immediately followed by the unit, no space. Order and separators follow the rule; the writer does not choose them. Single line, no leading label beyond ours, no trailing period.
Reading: 6kg/cm²
